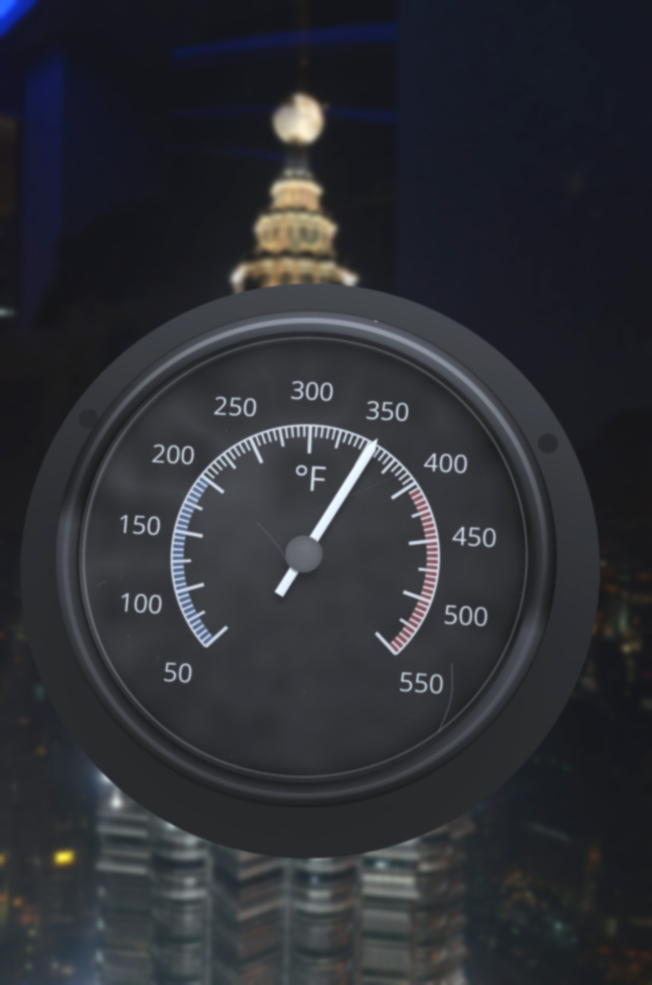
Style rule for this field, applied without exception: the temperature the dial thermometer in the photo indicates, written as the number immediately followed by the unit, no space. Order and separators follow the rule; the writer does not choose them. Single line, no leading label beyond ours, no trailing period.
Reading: 355°F
